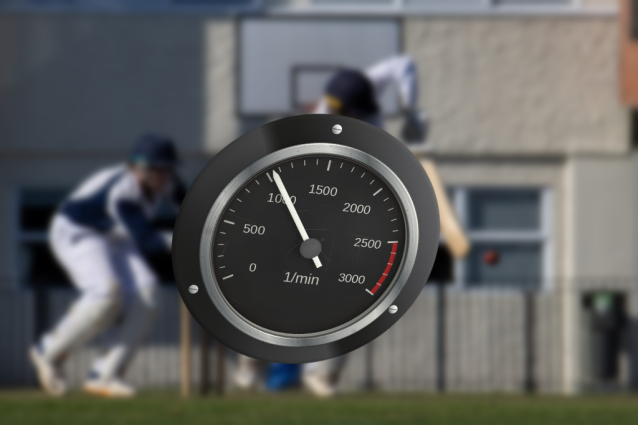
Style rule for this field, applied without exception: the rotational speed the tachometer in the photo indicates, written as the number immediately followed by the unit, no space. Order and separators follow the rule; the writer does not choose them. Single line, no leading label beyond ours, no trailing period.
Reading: 1050rpm
